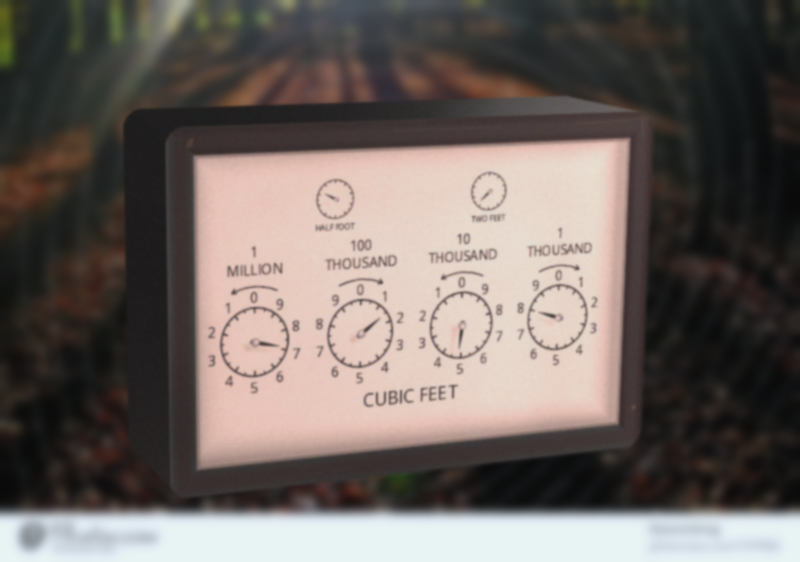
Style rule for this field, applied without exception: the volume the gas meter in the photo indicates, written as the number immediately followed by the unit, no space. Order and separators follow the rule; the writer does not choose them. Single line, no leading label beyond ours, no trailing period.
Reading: 714800ft³
